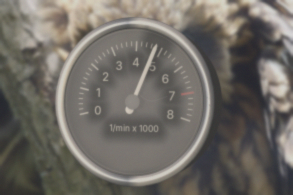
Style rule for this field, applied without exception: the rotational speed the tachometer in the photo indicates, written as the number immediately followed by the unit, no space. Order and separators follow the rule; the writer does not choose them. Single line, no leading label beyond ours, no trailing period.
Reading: 4800rpm
